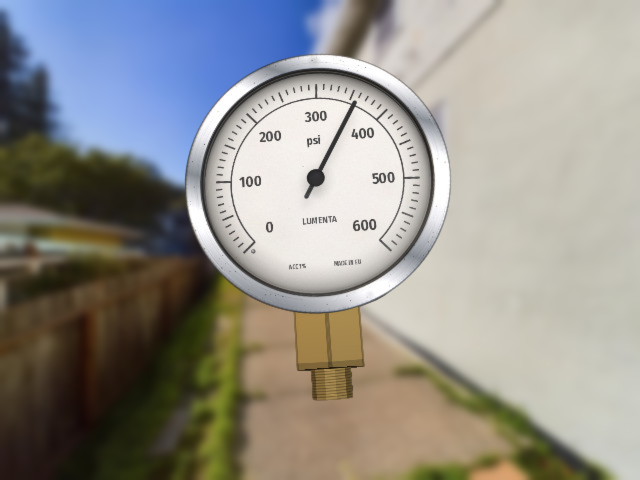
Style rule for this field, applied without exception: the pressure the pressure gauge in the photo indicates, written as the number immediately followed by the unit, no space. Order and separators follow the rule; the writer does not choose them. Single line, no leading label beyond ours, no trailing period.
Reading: 360psi
